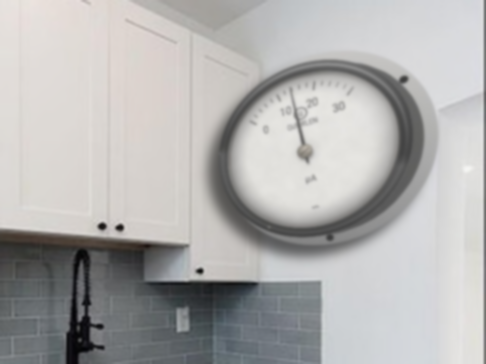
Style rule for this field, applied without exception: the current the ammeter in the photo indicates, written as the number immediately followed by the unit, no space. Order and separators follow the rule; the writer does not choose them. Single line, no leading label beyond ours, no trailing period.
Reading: 14µA
